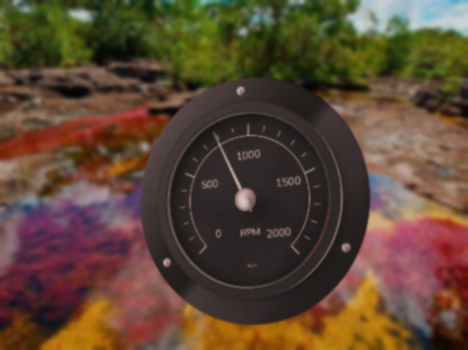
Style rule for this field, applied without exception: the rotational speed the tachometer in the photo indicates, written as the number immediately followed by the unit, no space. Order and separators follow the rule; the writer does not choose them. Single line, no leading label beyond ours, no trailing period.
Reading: 800rpm
